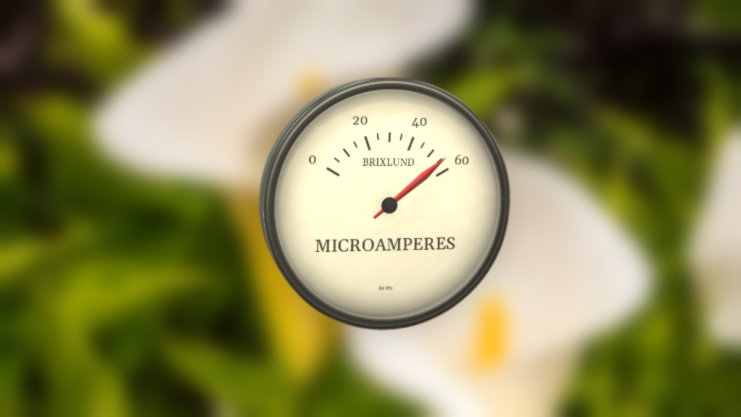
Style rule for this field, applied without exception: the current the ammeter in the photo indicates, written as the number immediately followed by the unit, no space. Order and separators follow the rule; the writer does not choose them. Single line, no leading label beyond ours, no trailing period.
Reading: 55µA
